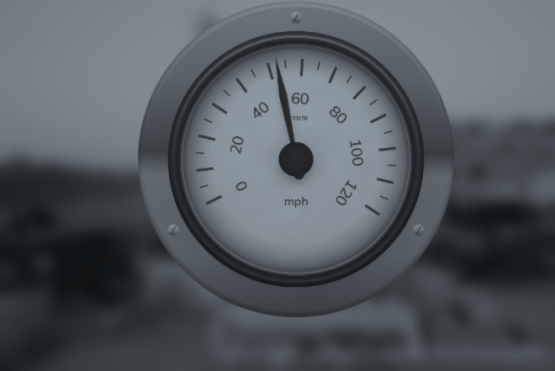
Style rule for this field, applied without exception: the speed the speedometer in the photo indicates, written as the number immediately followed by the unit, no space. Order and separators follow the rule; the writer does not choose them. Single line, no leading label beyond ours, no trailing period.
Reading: 52.5mph
